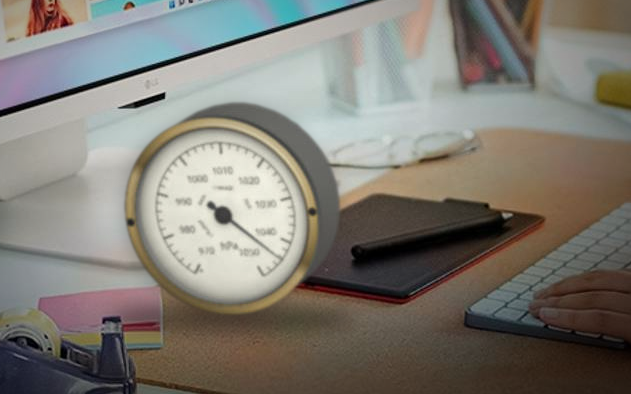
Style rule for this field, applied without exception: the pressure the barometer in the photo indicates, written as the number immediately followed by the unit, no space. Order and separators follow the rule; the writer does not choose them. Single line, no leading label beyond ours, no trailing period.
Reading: 1044hPa
